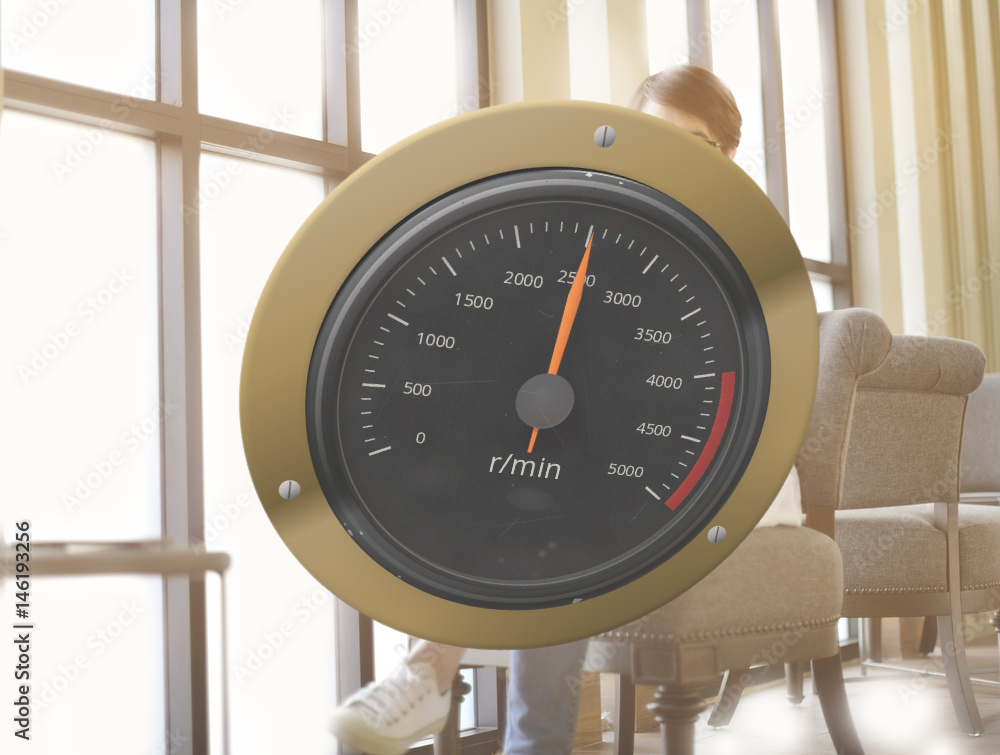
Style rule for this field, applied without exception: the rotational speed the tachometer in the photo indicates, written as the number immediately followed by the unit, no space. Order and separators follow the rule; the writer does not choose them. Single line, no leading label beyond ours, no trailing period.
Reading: 2500rpm
